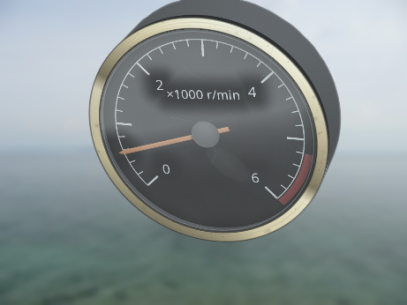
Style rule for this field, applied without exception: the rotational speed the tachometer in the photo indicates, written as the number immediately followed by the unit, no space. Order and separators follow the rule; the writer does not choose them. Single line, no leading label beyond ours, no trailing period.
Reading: 600rpm
